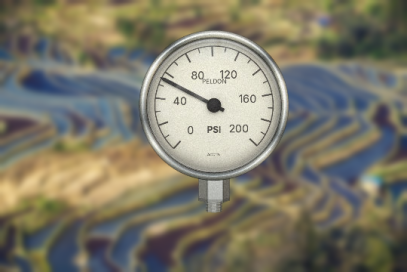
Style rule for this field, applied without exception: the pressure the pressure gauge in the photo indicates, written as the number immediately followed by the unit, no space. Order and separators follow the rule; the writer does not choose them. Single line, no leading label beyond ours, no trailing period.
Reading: 55psi
